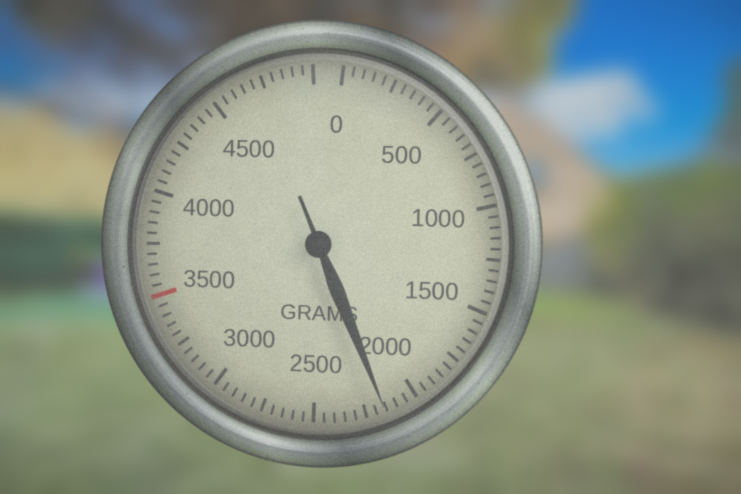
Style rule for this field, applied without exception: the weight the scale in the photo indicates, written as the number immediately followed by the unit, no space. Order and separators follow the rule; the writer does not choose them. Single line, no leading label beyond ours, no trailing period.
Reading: 2150g
